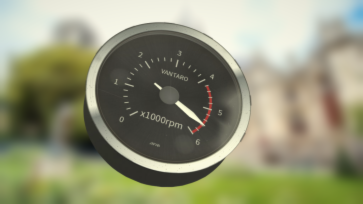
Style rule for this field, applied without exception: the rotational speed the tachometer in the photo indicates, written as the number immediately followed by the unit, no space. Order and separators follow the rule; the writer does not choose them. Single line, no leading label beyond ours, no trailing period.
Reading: 5600rpm
